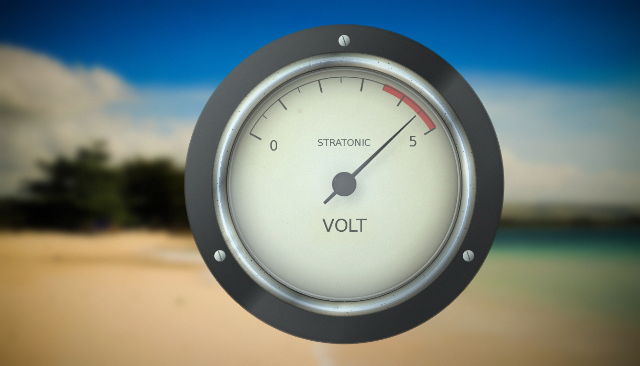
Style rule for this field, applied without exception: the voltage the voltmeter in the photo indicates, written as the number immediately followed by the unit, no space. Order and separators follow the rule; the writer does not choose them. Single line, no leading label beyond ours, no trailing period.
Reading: 4.5V
